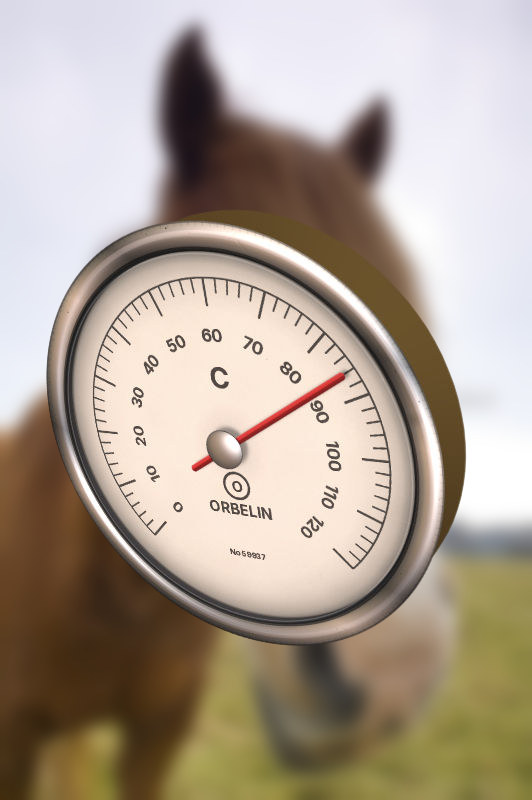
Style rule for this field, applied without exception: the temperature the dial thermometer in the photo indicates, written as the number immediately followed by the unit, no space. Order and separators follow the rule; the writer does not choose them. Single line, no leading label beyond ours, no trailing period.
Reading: 86°C
